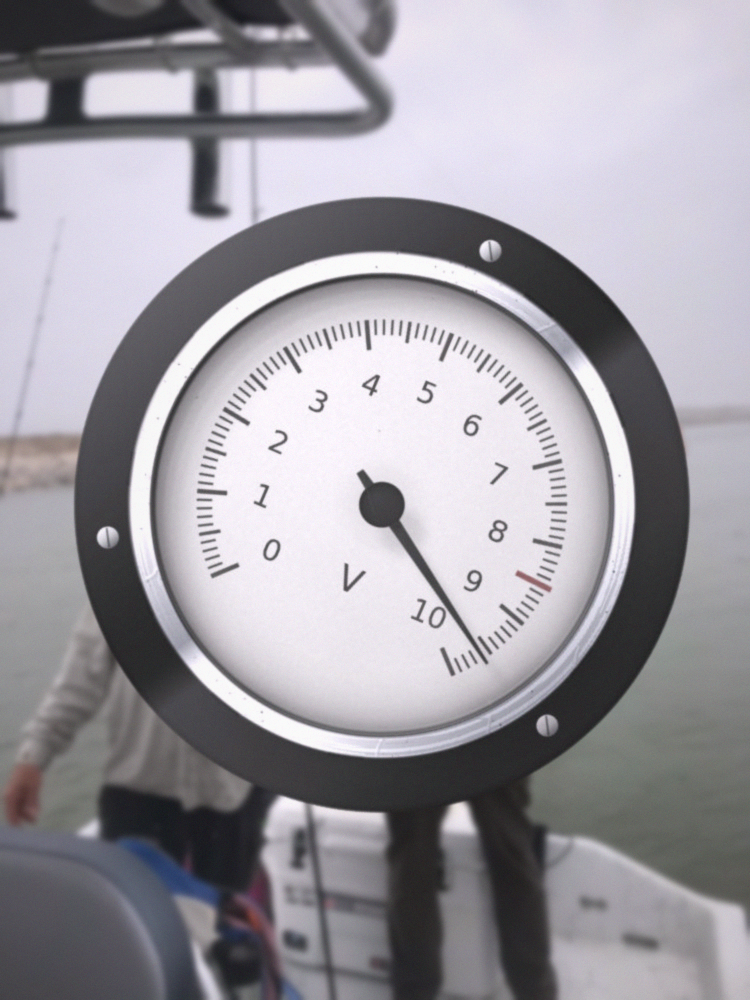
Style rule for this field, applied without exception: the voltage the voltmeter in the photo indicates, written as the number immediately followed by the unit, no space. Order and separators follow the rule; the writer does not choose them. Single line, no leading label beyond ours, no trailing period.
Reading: 9.6V
